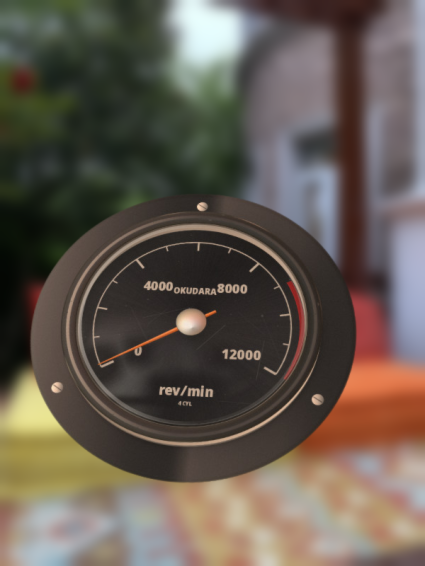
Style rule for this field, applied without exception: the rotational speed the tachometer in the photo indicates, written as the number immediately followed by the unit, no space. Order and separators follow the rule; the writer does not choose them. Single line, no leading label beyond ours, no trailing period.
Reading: 0rpm
